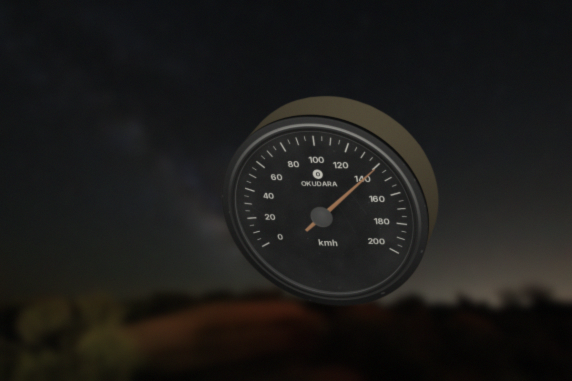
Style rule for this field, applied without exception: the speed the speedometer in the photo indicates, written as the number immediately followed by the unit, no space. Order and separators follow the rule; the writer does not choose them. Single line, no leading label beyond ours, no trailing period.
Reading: 140km/h
